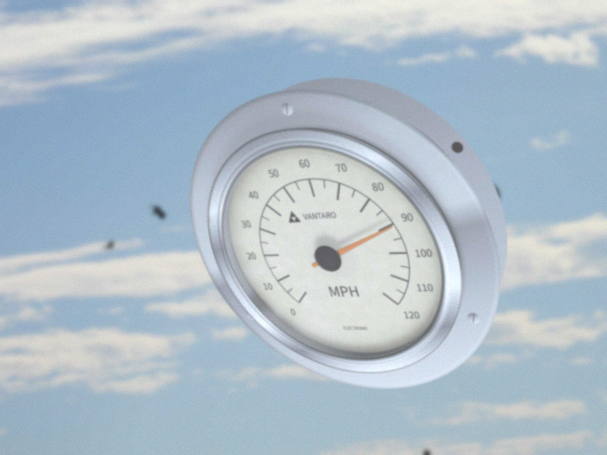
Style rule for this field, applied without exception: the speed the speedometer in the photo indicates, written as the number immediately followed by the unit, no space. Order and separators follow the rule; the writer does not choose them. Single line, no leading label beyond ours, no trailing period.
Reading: 90mph
